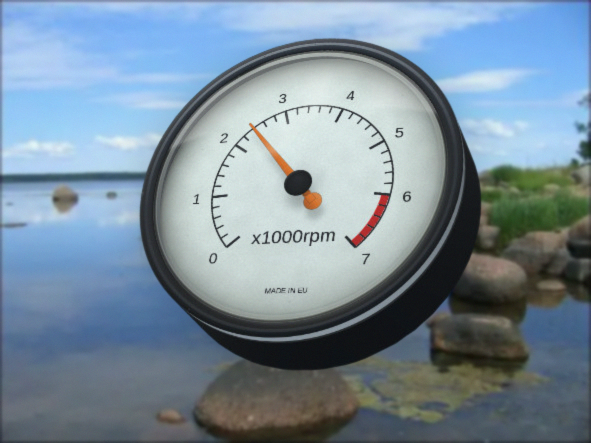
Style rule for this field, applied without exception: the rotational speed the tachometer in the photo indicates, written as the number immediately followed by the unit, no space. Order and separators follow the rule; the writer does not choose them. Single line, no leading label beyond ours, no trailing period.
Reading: 2400rpm
